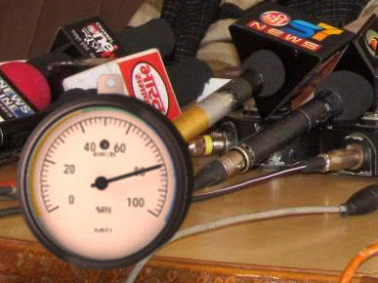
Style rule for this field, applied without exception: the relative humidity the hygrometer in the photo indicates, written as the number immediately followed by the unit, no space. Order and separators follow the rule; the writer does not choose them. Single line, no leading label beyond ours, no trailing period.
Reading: 80%
